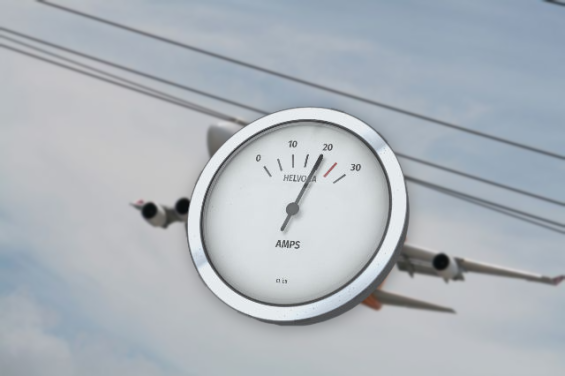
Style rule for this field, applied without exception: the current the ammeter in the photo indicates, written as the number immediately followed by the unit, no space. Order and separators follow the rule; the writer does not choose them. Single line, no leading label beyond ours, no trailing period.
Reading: 20A
